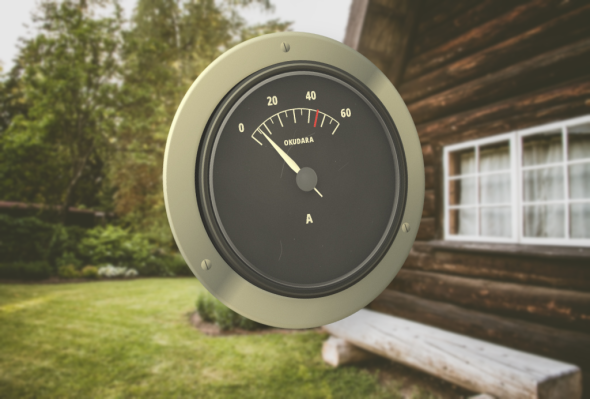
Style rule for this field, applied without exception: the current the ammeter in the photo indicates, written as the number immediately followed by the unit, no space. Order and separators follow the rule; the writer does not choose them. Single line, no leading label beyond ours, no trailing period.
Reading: 5A
